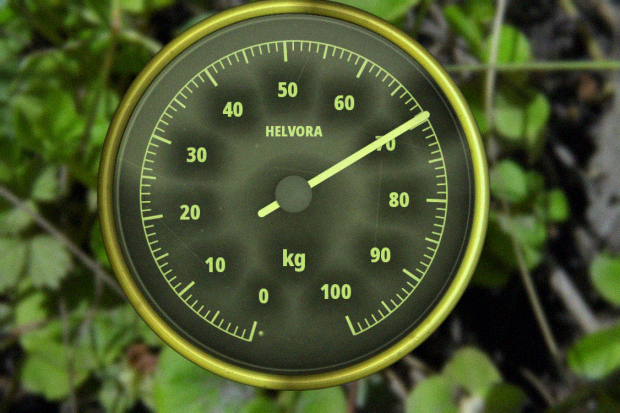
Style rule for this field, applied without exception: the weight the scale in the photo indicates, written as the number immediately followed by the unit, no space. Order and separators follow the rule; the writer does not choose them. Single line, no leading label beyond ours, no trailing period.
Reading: 69.5kg
